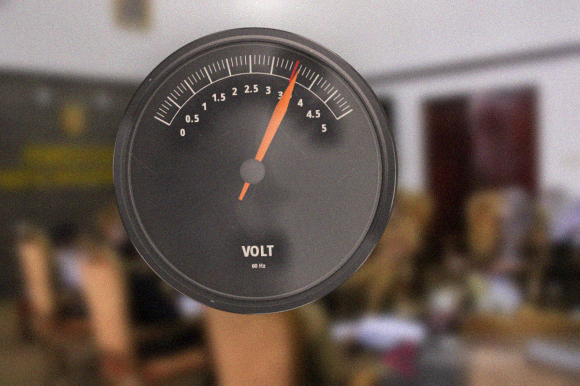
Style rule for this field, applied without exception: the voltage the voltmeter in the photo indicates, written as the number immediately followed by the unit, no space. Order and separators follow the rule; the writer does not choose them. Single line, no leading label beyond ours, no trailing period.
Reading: 3.6V
